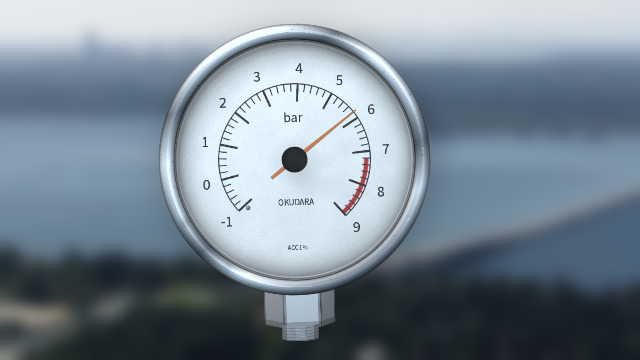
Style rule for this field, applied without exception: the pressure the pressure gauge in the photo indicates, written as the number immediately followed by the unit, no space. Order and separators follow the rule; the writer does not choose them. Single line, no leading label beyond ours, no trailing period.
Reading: 5.8bar
